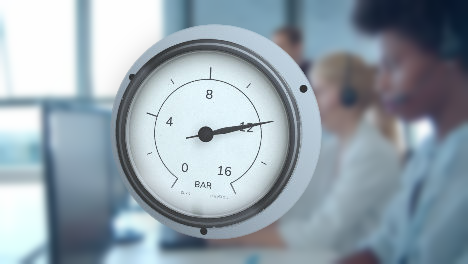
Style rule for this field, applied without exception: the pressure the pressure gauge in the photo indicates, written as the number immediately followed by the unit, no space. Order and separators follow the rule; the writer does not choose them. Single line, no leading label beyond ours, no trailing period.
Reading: 12bar
